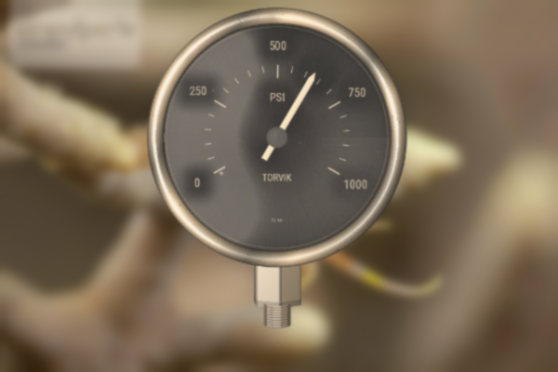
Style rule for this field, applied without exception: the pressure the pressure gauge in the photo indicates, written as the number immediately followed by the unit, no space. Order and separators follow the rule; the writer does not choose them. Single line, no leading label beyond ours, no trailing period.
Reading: 625psi
